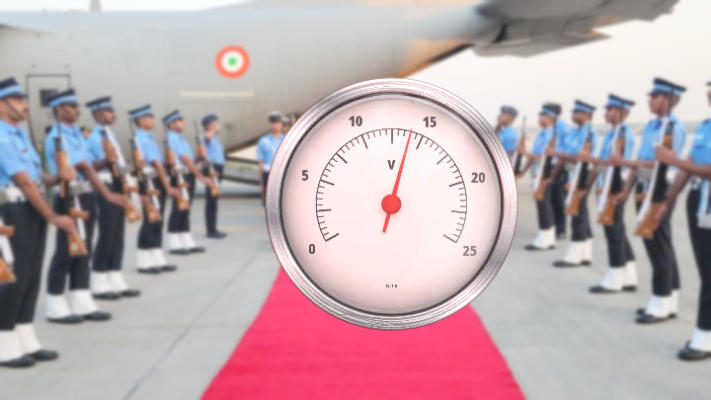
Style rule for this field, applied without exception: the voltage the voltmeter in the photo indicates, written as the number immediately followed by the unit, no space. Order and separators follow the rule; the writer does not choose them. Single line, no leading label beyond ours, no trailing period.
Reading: 14V
